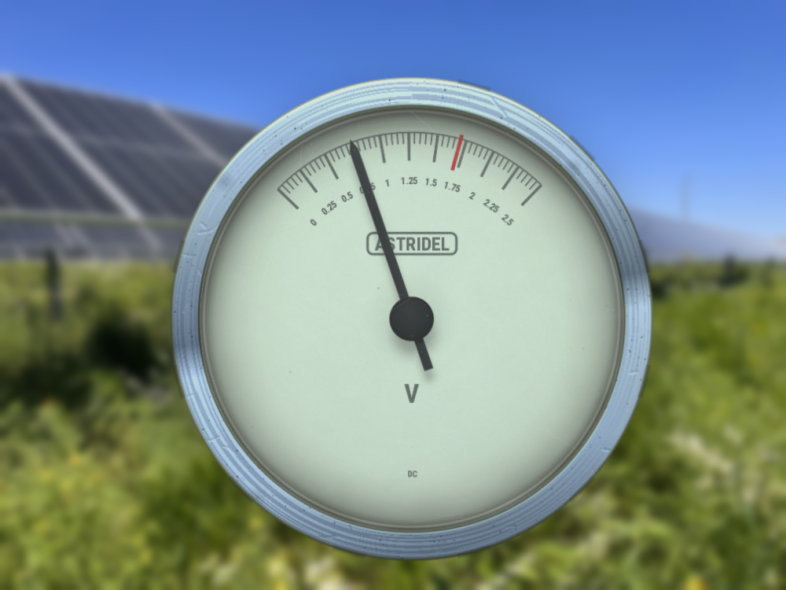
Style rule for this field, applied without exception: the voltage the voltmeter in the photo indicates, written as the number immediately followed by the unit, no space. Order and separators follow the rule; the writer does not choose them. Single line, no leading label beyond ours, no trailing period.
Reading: 0.75V
